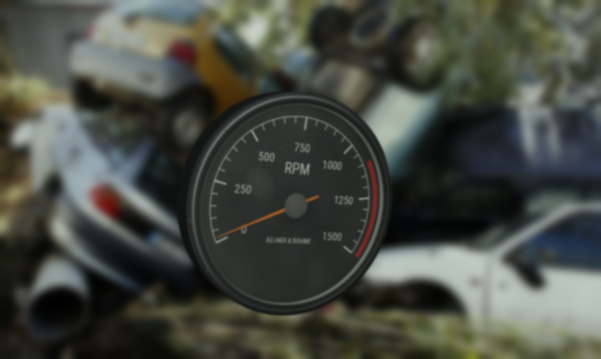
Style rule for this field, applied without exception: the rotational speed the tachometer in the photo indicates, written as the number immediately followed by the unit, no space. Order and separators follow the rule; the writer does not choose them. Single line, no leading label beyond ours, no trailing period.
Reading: 25rpm
